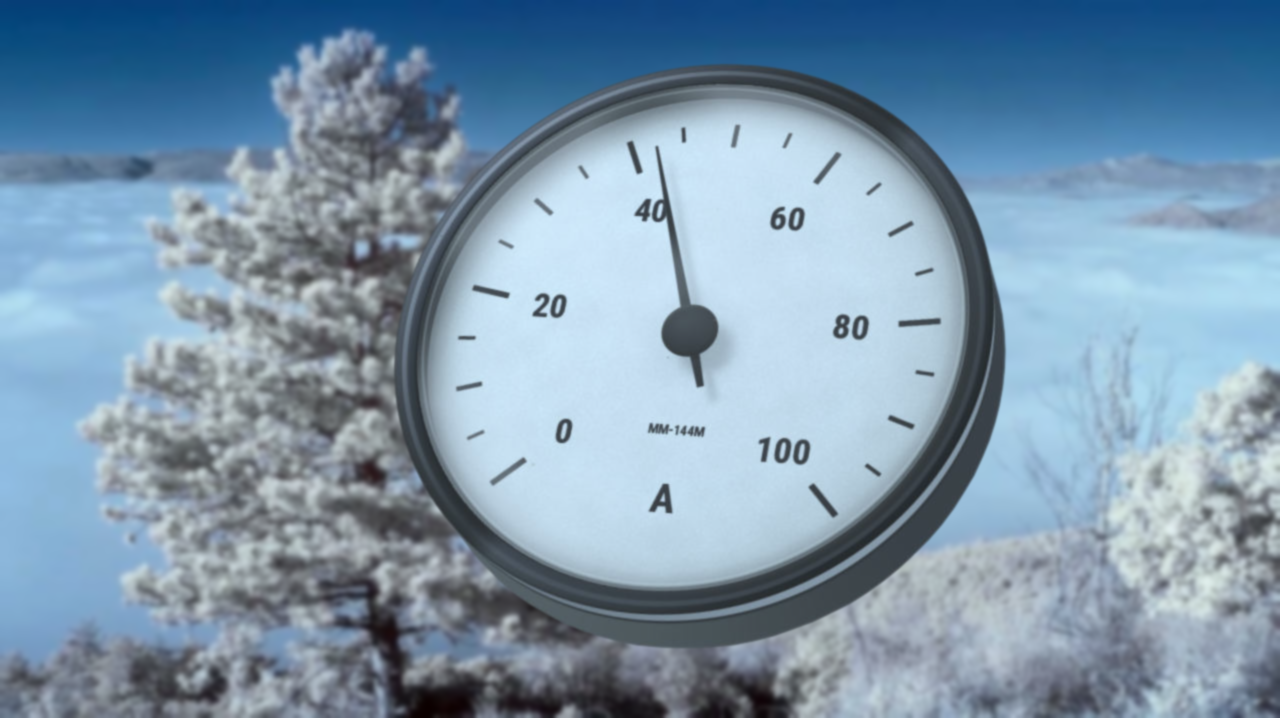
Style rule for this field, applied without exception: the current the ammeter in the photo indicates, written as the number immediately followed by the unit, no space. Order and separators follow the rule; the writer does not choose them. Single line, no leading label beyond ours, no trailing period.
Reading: 42.5A
